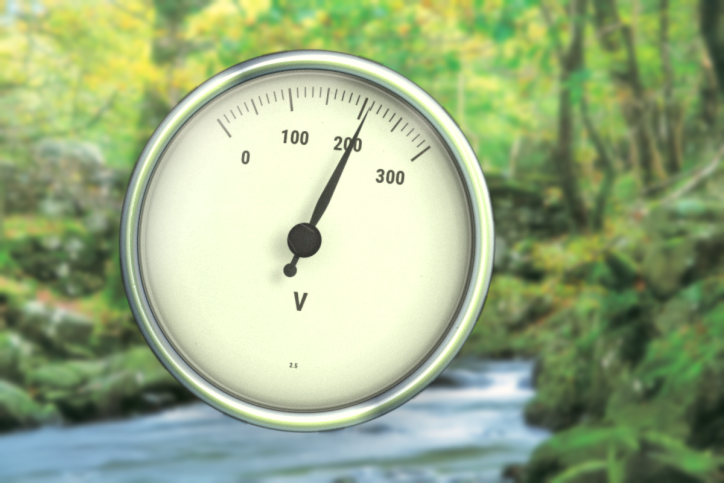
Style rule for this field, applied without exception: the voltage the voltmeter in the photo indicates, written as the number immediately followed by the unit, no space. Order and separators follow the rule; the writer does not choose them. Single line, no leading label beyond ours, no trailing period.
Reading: 210V
